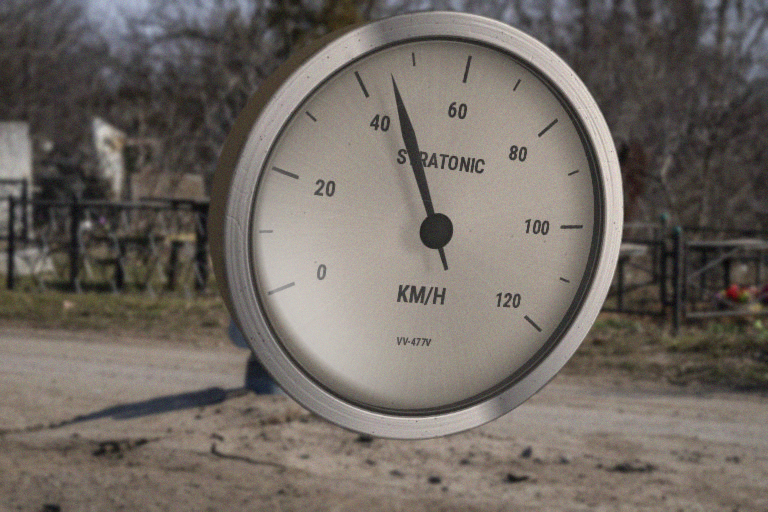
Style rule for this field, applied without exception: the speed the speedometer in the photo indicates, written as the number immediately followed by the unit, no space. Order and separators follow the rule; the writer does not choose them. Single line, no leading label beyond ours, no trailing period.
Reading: 45km/h
